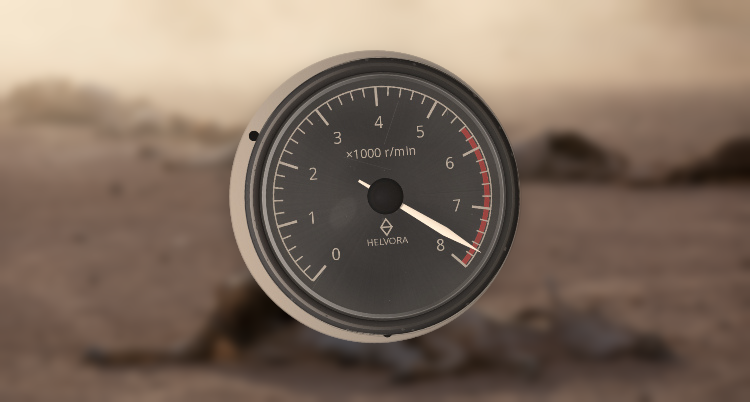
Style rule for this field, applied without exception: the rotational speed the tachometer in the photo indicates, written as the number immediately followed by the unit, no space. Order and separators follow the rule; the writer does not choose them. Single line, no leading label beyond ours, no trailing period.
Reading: 7700rpm
